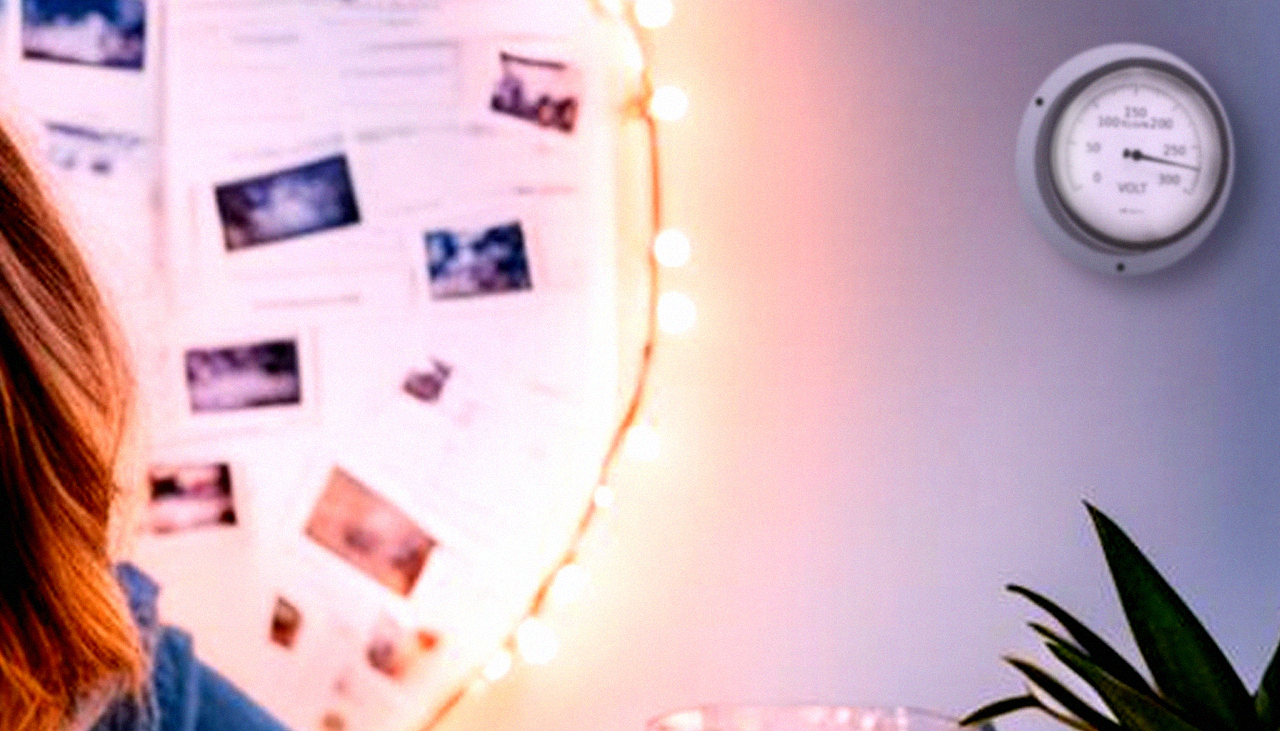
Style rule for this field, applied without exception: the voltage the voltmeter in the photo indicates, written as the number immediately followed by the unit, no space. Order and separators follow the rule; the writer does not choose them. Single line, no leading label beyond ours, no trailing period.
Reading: 275V
